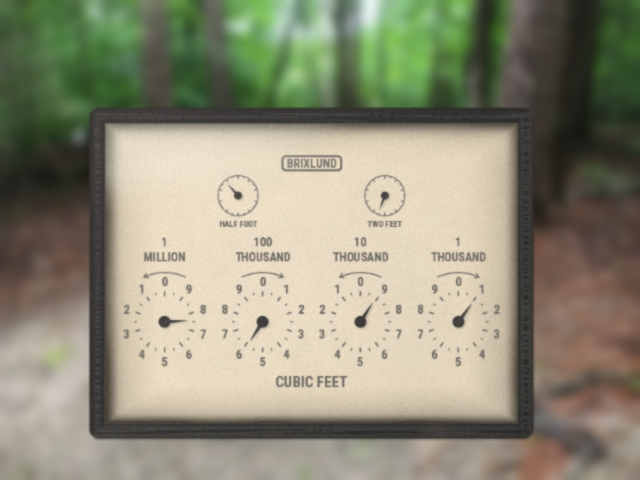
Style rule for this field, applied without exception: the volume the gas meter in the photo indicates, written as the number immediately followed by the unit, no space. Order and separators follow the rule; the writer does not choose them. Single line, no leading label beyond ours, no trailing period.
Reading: 759100ft³
